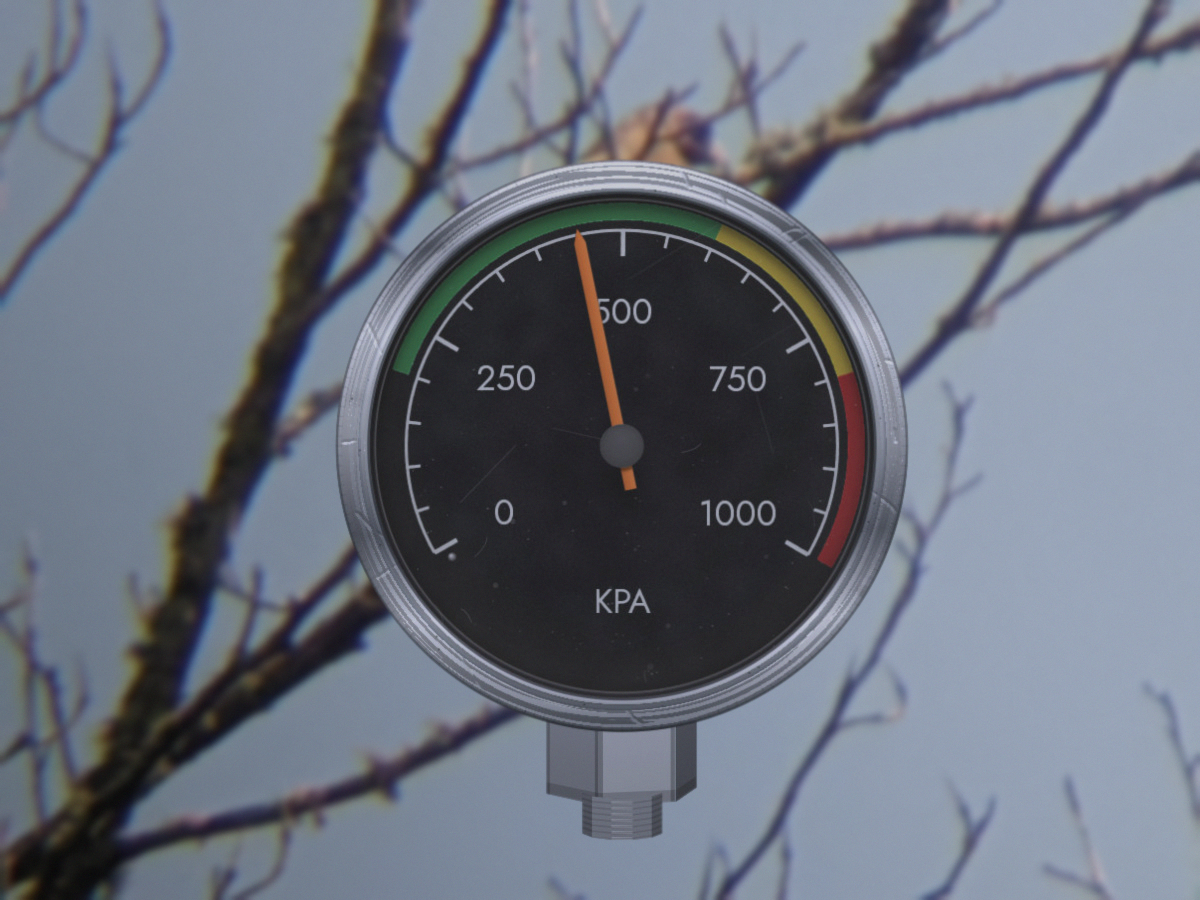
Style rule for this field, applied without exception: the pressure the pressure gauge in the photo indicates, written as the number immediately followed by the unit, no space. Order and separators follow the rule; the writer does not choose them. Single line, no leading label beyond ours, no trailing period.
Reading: 450kPa
